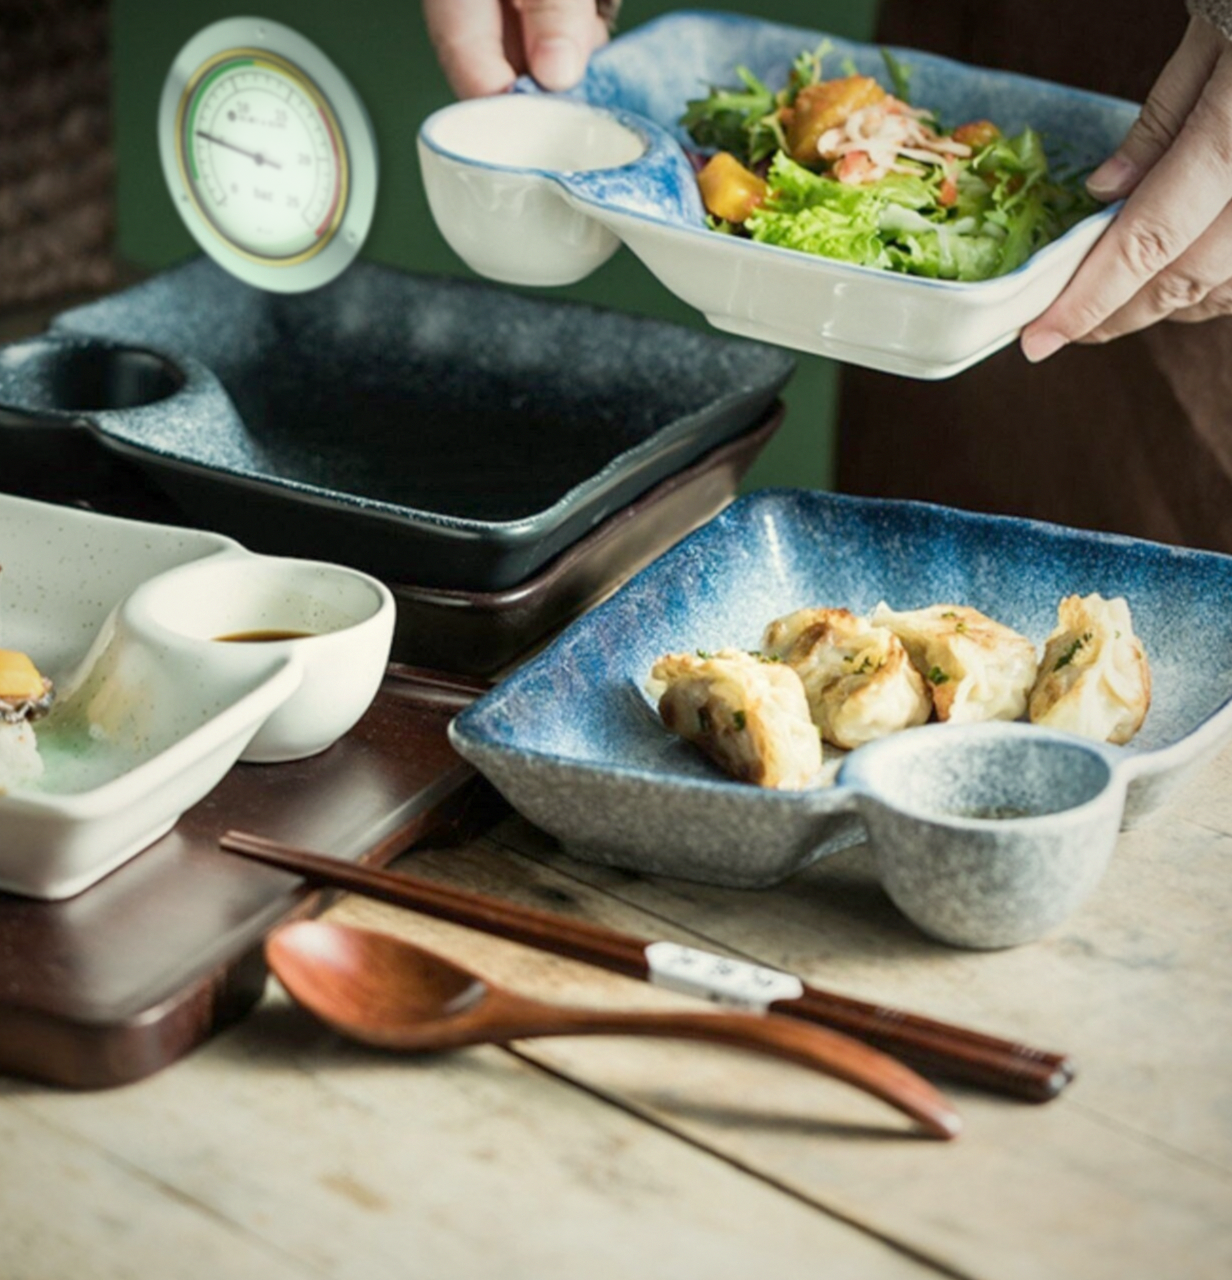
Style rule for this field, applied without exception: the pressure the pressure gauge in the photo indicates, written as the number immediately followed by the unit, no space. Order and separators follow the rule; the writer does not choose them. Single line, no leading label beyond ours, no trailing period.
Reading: 5bar
